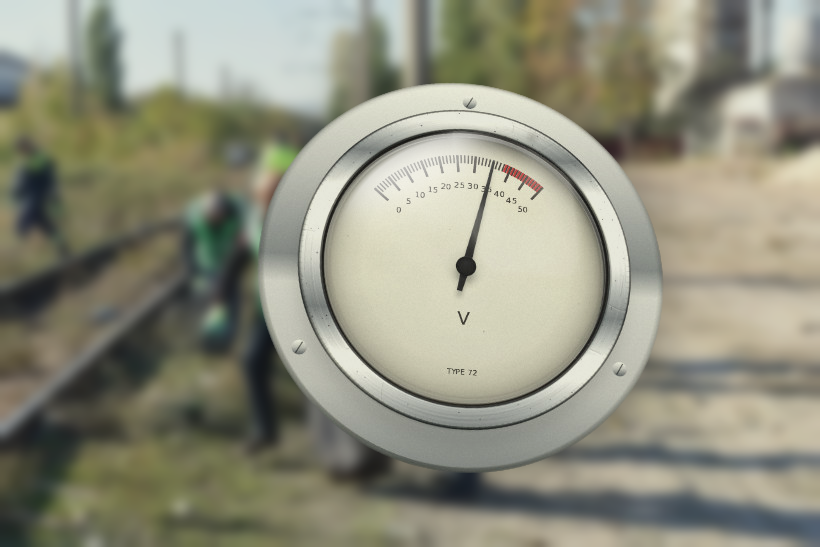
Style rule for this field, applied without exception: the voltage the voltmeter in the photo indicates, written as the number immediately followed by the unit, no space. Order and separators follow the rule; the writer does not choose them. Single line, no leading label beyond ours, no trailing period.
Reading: 35V
